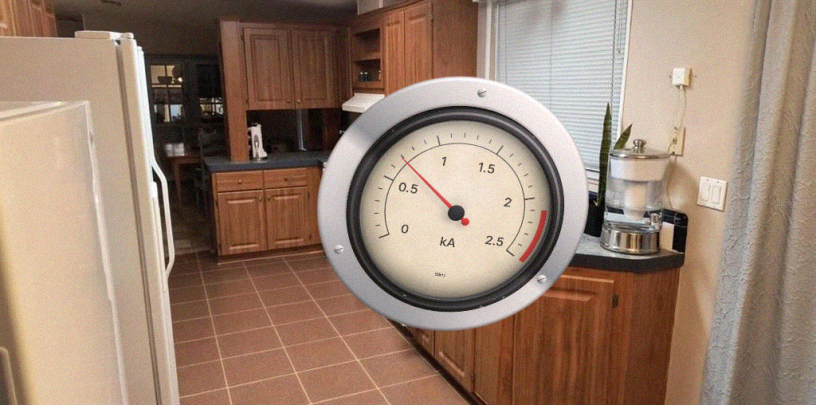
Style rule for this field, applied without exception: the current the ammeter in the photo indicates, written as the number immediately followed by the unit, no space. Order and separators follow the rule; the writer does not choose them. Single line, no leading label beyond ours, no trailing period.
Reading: 0.7kA
